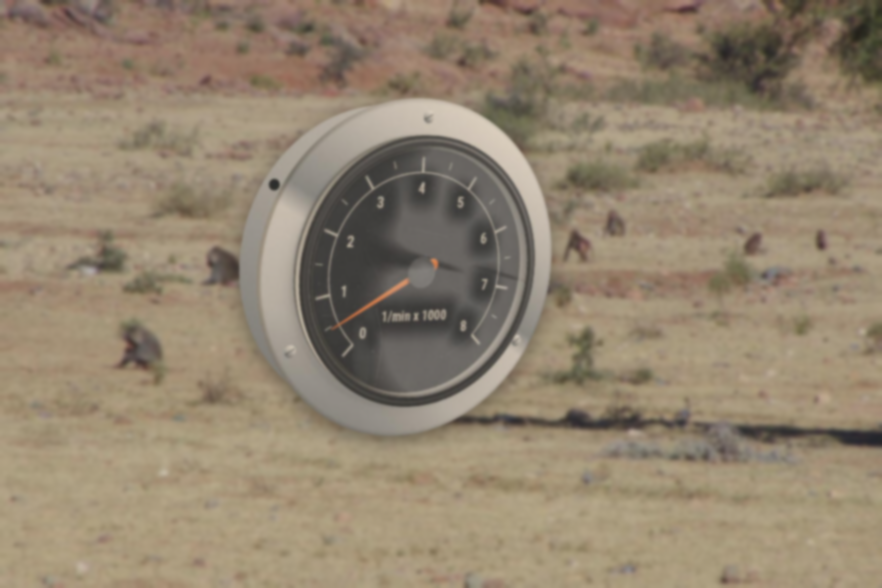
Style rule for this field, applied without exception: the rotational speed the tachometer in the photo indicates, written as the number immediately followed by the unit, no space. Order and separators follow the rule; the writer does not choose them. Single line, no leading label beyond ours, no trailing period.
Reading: 500rpm
